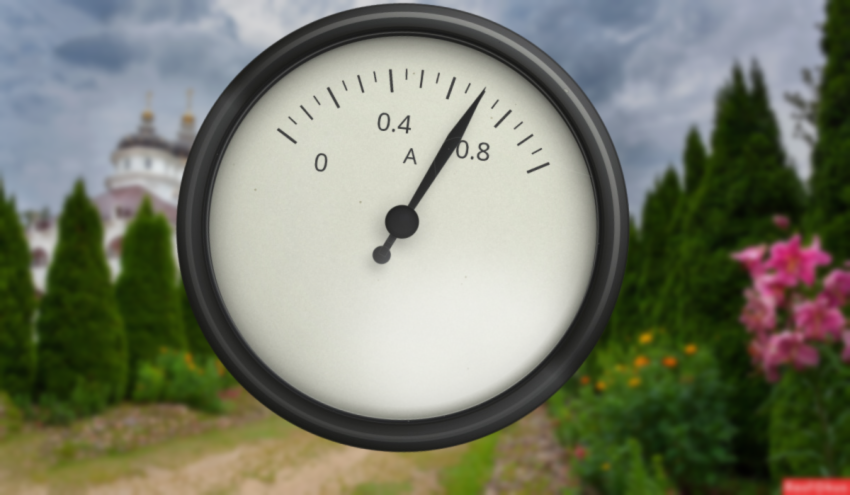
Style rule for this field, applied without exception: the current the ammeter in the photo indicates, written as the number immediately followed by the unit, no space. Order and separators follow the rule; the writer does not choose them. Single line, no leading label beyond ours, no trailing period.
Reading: 0.7A
